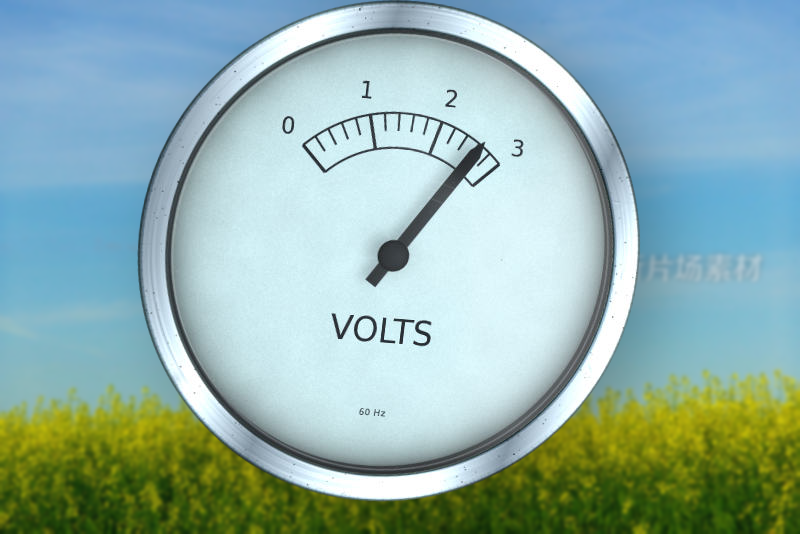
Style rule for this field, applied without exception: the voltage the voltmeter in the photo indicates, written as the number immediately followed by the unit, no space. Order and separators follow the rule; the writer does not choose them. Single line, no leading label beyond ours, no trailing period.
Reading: 2.6V
